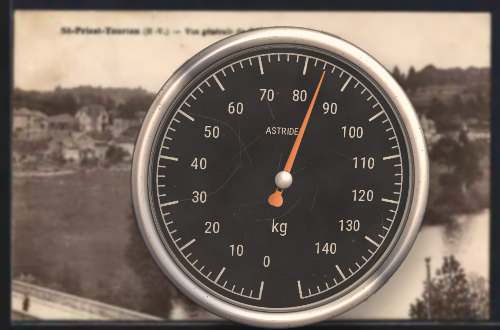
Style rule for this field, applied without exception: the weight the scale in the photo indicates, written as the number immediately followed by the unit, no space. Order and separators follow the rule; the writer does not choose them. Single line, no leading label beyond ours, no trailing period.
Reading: 84kg
